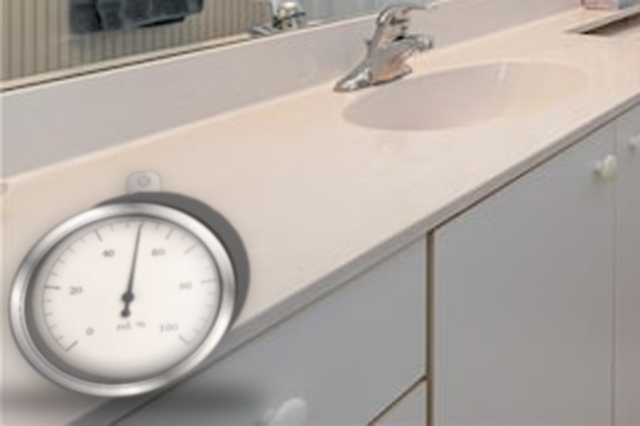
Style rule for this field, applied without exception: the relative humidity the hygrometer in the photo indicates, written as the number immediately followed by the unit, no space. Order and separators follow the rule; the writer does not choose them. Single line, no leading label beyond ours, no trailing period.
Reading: 52%
